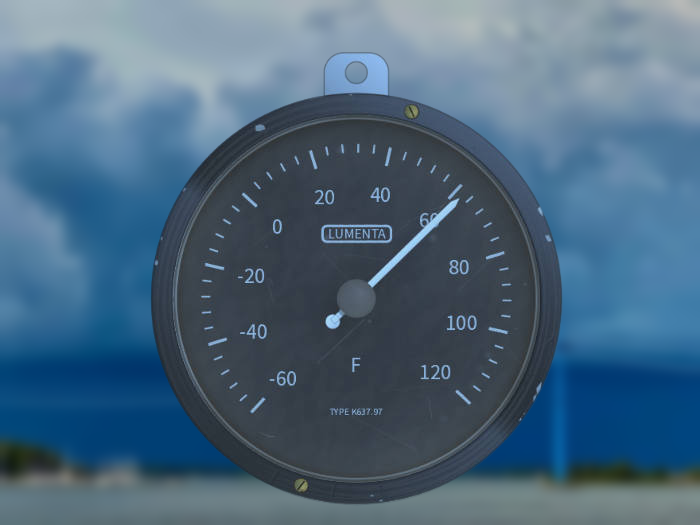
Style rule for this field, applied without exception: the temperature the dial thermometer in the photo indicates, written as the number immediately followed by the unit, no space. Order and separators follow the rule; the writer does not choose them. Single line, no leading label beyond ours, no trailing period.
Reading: 62°F
